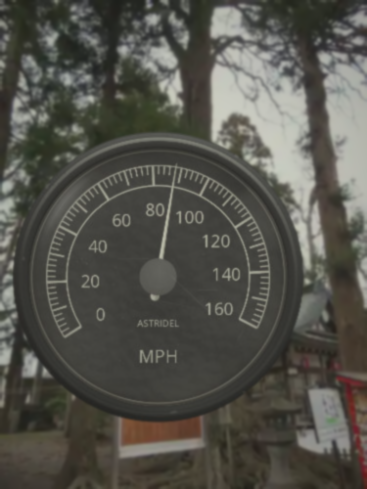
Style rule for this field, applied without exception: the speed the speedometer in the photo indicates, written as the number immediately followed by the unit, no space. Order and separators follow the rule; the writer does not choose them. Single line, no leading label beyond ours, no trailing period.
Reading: 88mph
